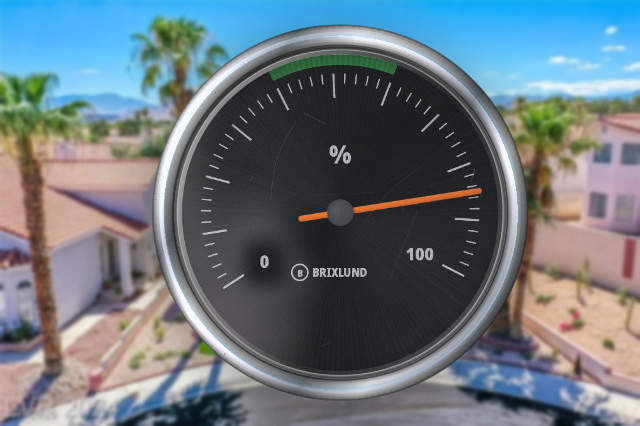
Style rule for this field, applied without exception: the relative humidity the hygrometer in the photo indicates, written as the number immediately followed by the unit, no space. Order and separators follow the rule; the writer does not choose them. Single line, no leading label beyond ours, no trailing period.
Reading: 85%
